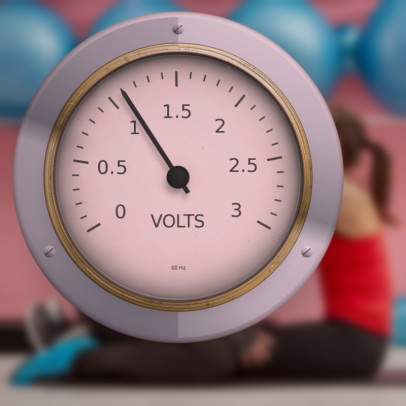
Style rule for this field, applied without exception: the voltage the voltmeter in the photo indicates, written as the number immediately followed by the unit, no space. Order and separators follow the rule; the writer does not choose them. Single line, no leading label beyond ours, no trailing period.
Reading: 1.1V
